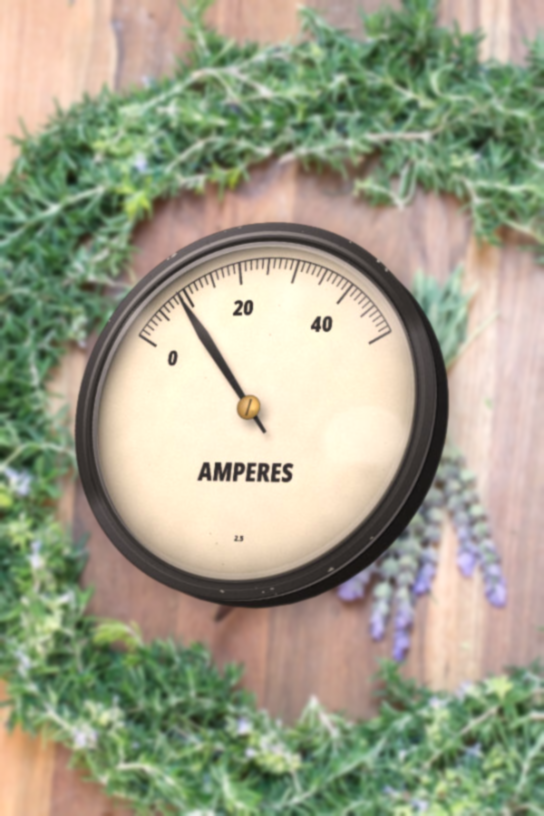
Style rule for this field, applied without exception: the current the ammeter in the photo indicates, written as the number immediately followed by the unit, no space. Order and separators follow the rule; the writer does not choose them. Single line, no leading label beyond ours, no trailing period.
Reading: 9A
